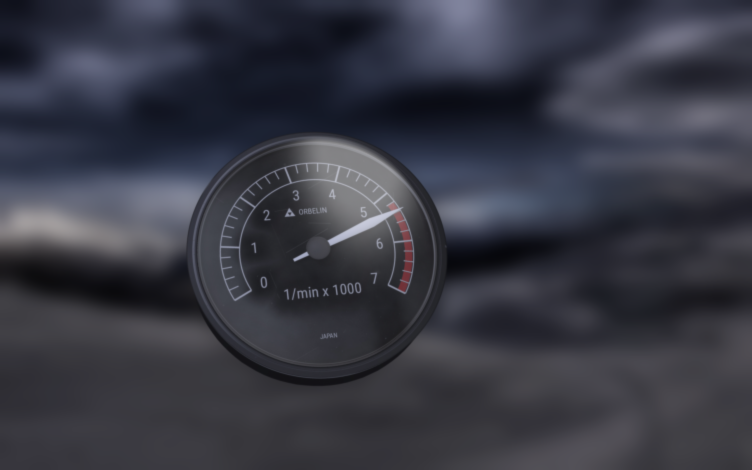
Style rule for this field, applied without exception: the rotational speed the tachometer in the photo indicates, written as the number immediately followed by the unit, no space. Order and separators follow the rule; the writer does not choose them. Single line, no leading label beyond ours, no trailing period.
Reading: 5400rpm
